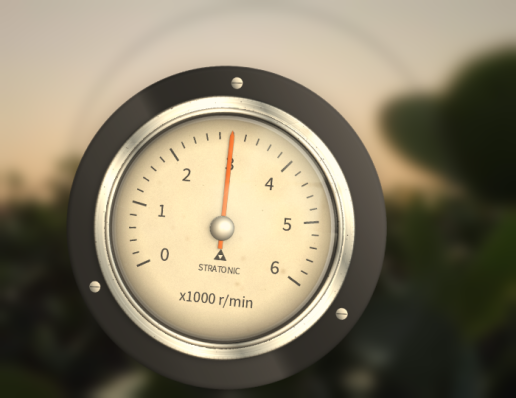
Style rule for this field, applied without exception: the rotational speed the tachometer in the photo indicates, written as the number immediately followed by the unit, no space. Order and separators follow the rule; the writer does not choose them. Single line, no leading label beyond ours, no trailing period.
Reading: 3000rpm
